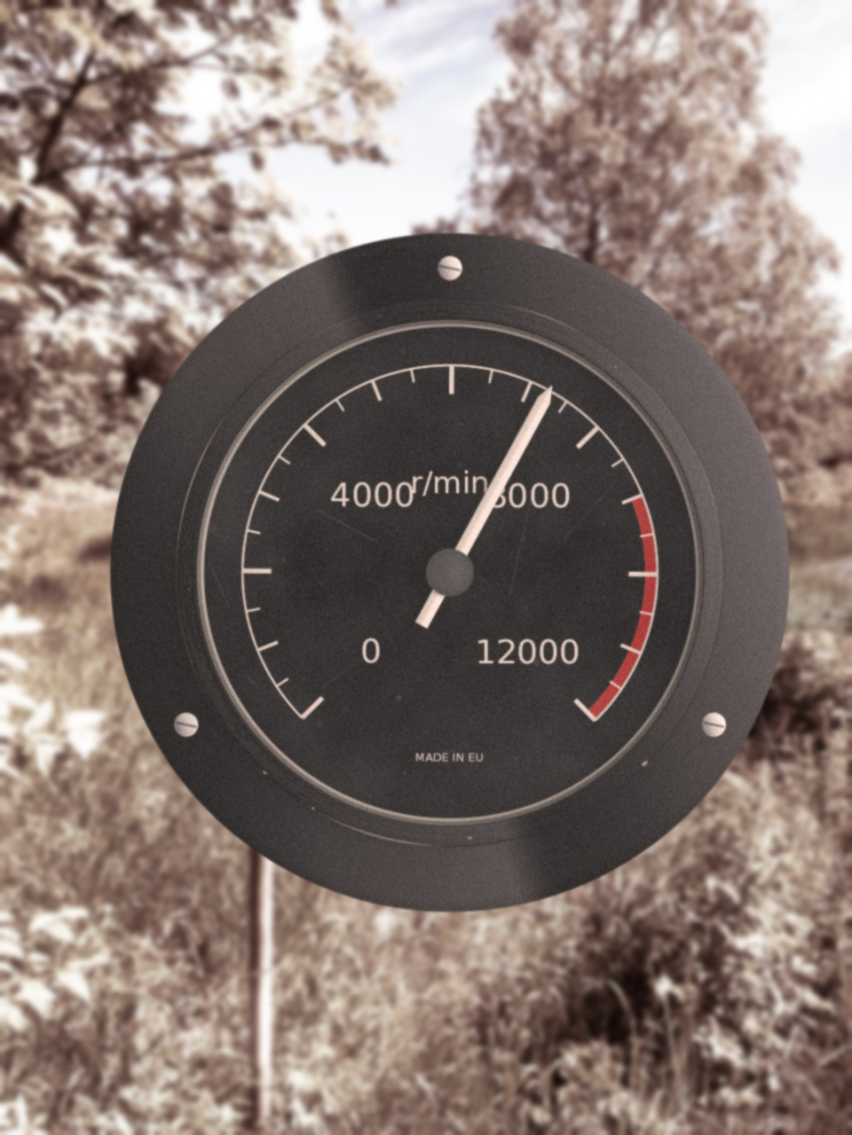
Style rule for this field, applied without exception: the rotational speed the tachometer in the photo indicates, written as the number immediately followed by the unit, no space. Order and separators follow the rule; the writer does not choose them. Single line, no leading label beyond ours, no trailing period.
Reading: 7250rpm
